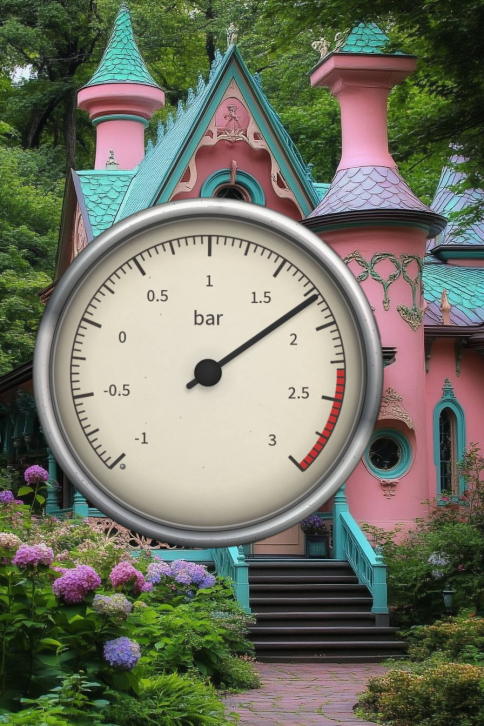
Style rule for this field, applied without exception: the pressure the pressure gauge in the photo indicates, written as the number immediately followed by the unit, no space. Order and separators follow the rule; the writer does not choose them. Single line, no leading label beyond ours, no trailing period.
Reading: 1.8bar
